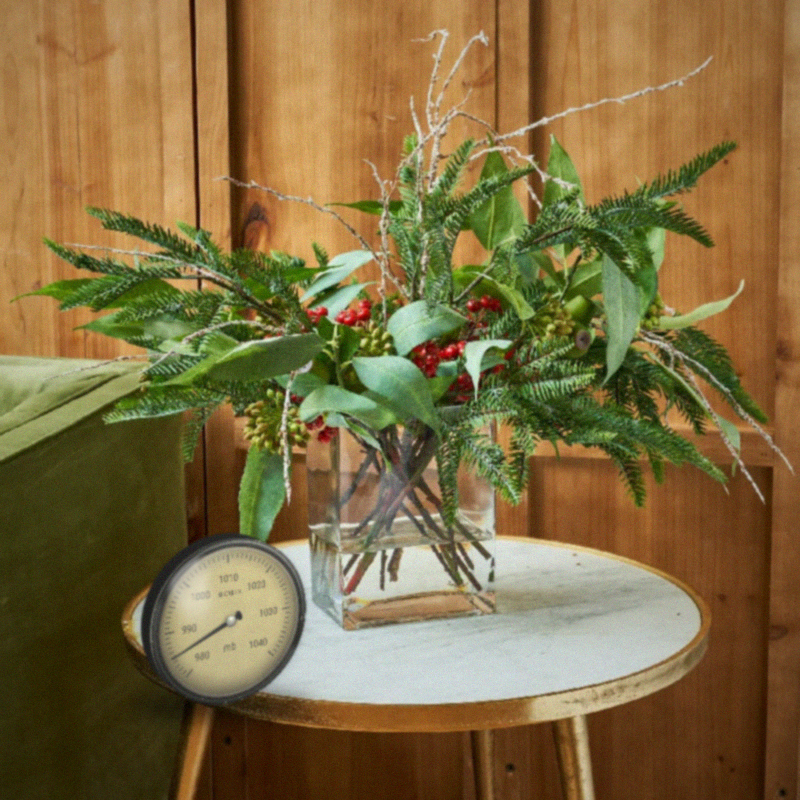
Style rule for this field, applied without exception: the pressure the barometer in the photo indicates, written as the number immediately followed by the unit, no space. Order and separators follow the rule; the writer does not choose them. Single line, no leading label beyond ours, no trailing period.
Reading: 985mbar
